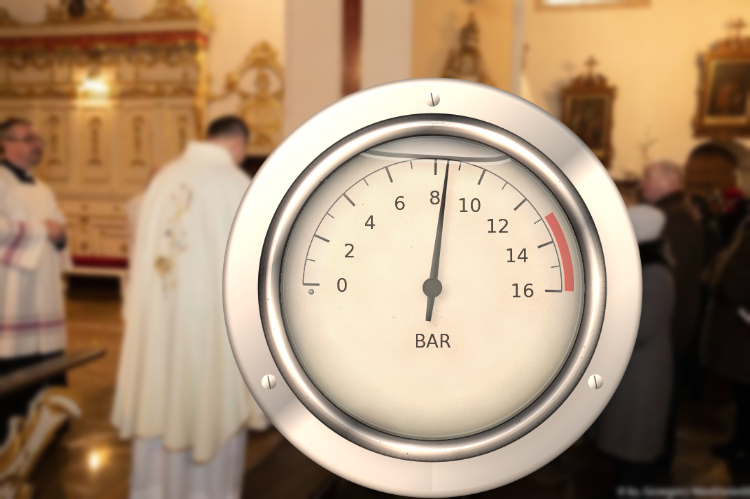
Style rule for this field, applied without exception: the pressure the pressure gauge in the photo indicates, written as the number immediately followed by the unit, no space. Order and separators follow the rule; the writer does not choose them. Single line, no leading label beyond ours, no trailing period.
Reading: 8.5bar
